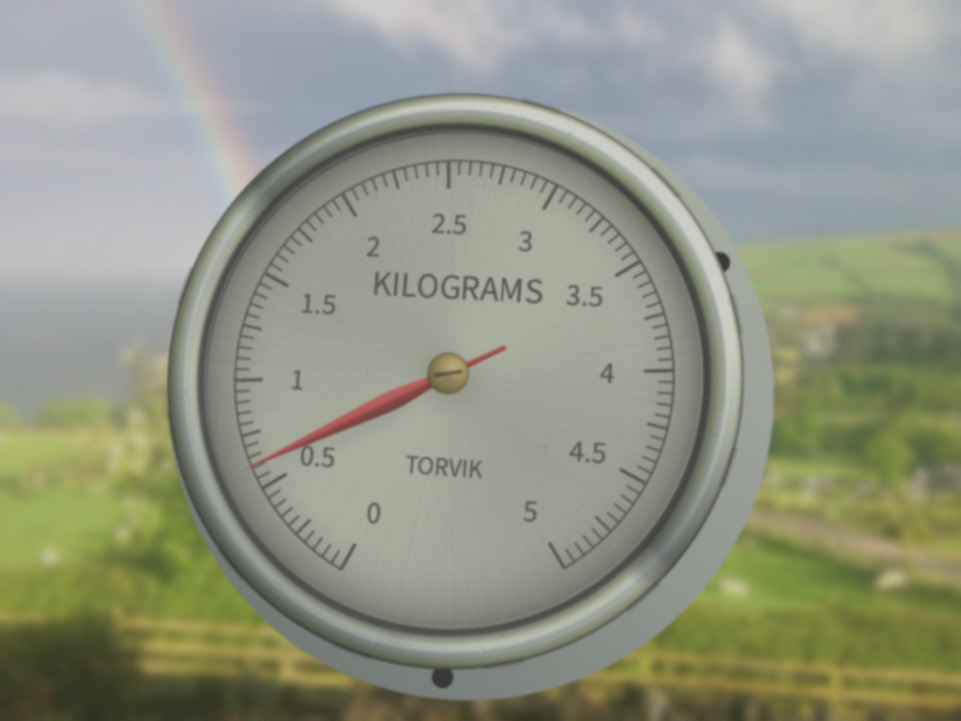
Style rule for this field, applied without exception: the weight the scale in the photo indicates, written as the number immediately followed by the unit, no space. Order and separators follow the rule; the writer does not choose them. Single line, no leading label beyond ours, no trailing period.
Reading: 0.6kg
